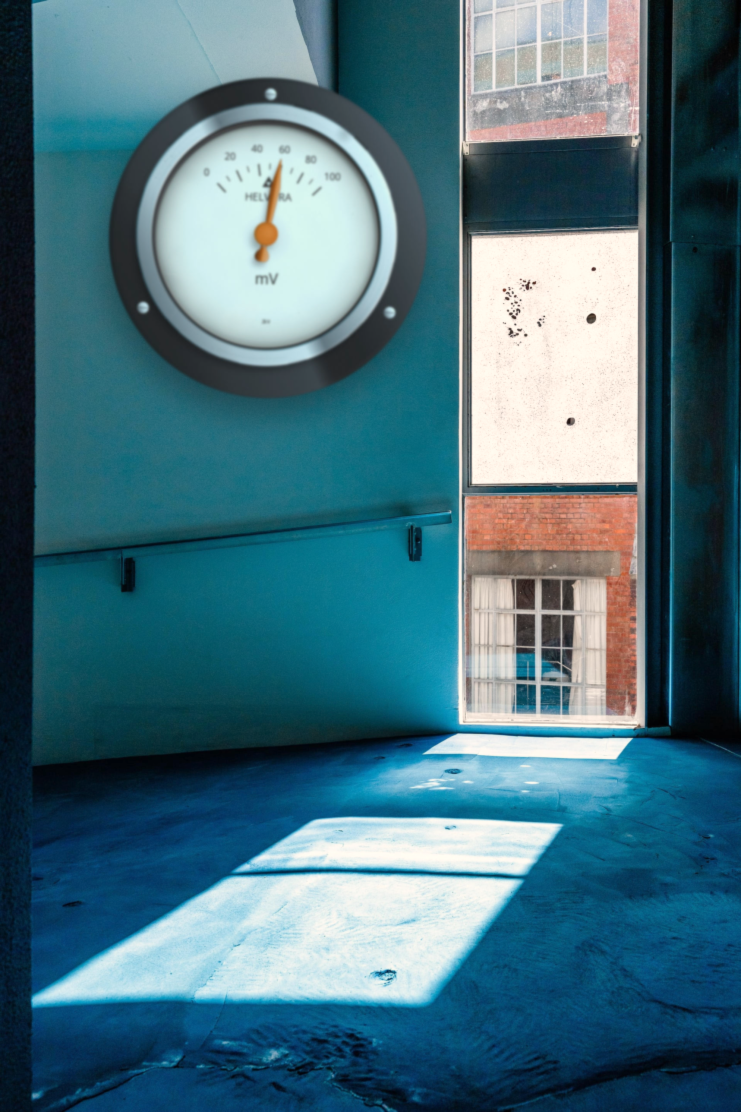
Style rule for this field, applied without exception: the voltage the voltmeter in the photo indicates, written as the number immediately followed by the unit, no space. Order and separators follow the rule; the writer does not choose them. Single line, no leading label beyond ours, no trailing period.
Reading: 60mV
